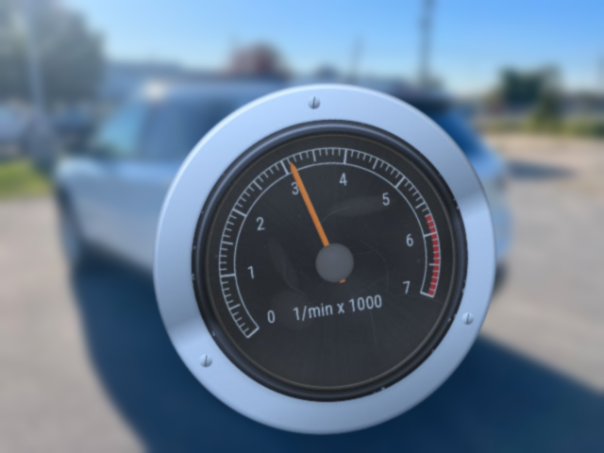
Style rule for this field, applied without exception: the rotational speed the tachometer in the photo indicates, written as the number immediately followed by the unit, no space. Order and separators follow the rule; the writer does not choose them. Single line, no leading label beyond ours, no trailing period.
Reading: 3100rpm
